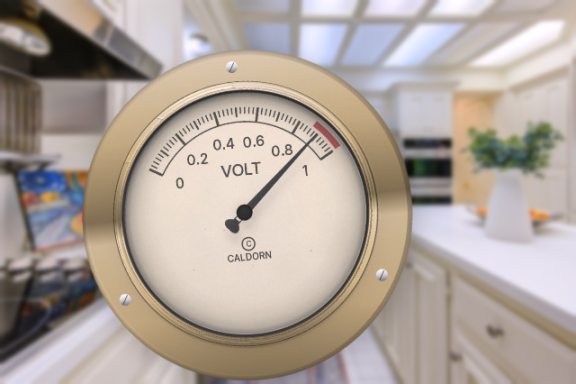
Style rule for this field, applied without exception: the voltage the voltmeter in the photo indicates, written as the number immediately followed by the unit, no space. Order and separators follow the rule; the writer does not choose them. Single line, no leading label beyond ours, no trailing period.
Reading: 0.9V
